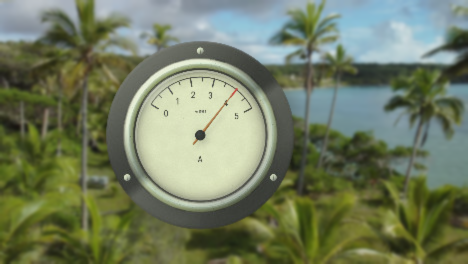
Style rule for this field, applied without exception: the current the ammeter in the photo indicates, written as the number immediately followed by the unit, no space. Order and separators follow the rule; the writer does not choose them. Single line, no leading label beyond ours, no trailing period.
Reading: 4A
